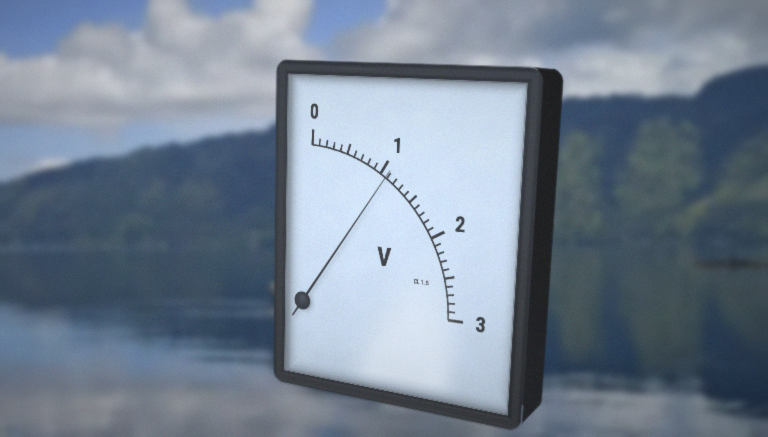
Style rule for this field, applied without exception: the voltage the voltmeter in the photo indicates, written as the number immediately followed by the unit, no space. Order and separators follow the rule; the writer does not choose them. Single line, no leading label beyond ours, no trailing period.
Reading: 1.1V
